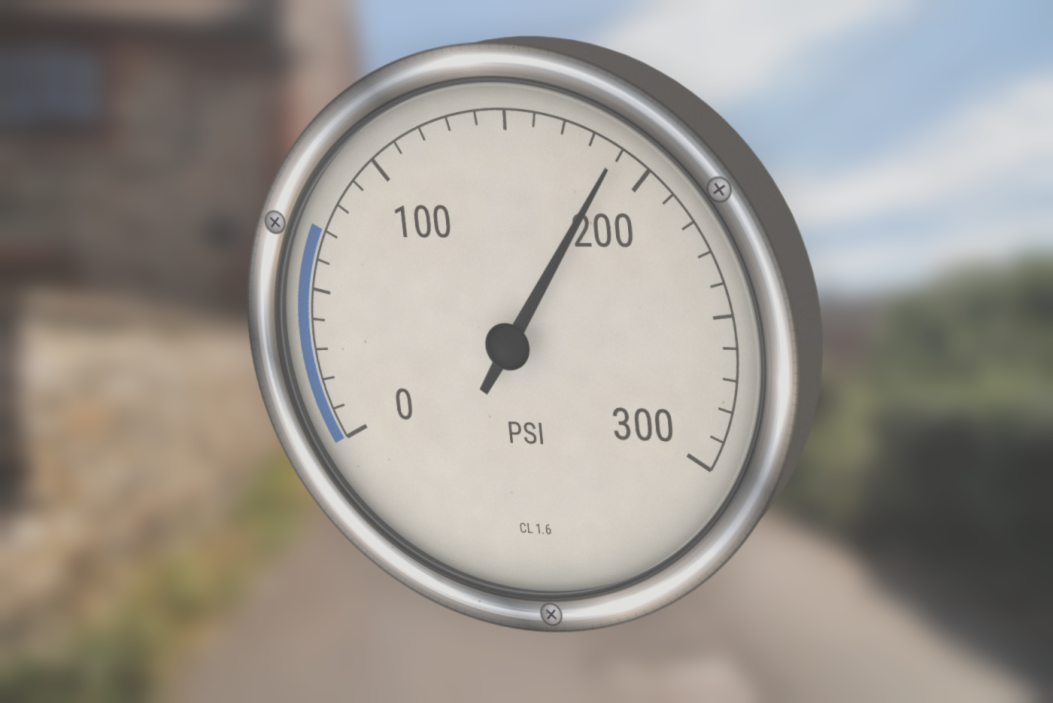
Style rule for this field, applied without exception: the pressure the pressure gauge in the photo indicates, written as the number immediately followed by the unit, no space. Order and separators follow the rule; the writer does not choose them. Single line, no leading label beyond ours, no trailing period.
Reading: 190psi
